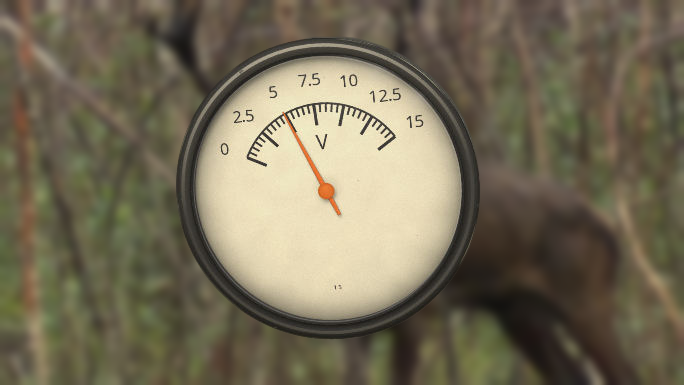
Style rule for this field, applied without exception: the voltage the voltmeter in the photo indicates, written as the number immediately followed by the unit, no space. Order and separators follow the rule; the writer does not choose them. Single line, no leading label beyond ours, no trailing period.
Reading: 5V
